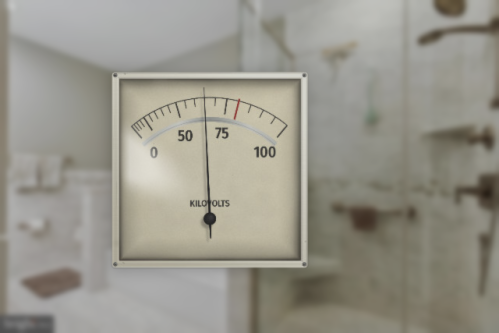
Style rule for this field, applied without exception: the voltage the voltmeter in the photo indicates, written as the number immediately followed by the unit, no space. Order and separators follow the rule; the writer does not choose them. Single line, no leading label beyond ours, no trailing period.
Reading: 65kV
